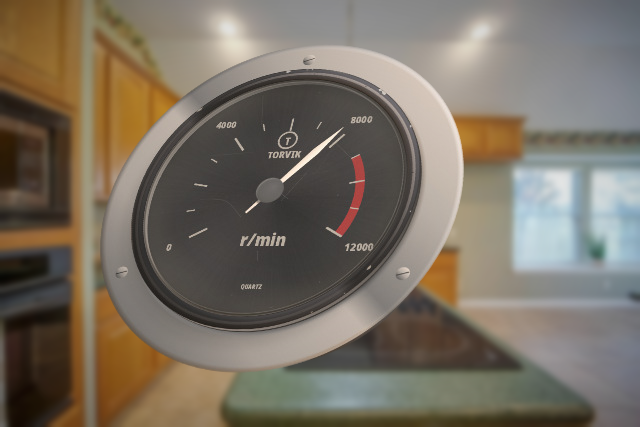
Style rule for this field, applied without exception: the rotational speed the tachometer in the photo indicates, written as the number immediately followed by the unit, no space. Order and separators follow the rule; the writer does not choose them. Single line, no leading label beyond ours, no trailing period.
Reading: 8000rpm
